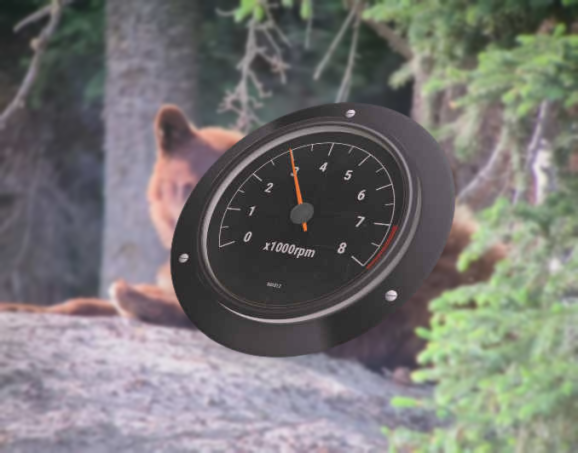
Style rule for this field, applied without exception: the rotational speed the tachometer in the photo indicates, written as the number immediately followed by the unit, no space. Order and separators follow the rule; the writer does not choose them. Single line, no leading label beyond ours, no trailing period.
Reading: 3000rpm
